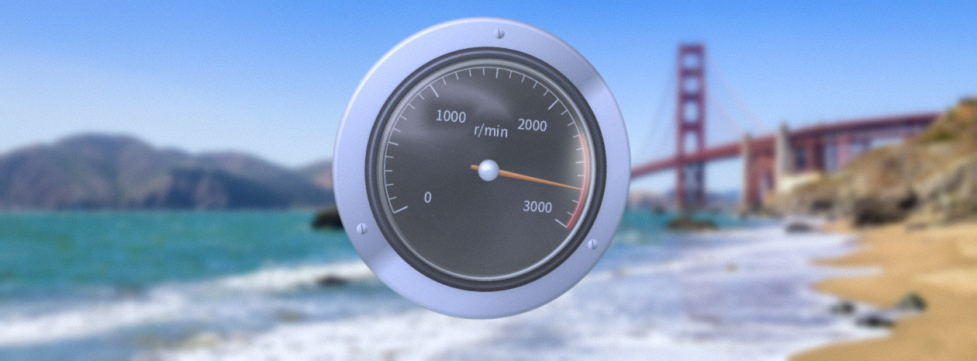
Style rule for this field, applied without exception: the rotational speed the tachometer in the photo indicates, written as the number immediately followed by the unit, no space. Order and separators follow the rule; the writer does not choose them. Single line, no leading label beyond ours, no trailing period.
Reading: 2700rpm
